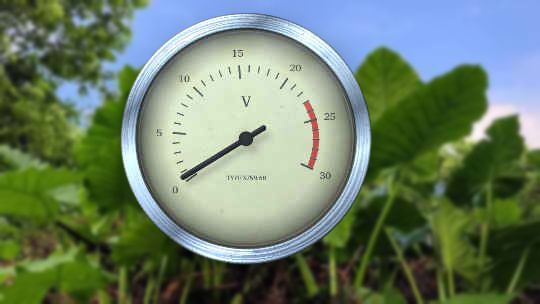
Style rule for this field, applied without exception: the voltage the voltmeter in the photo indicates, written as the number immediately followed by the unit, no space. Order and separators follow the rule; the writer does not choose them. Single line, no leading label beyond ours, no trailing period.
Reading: 0.5V
